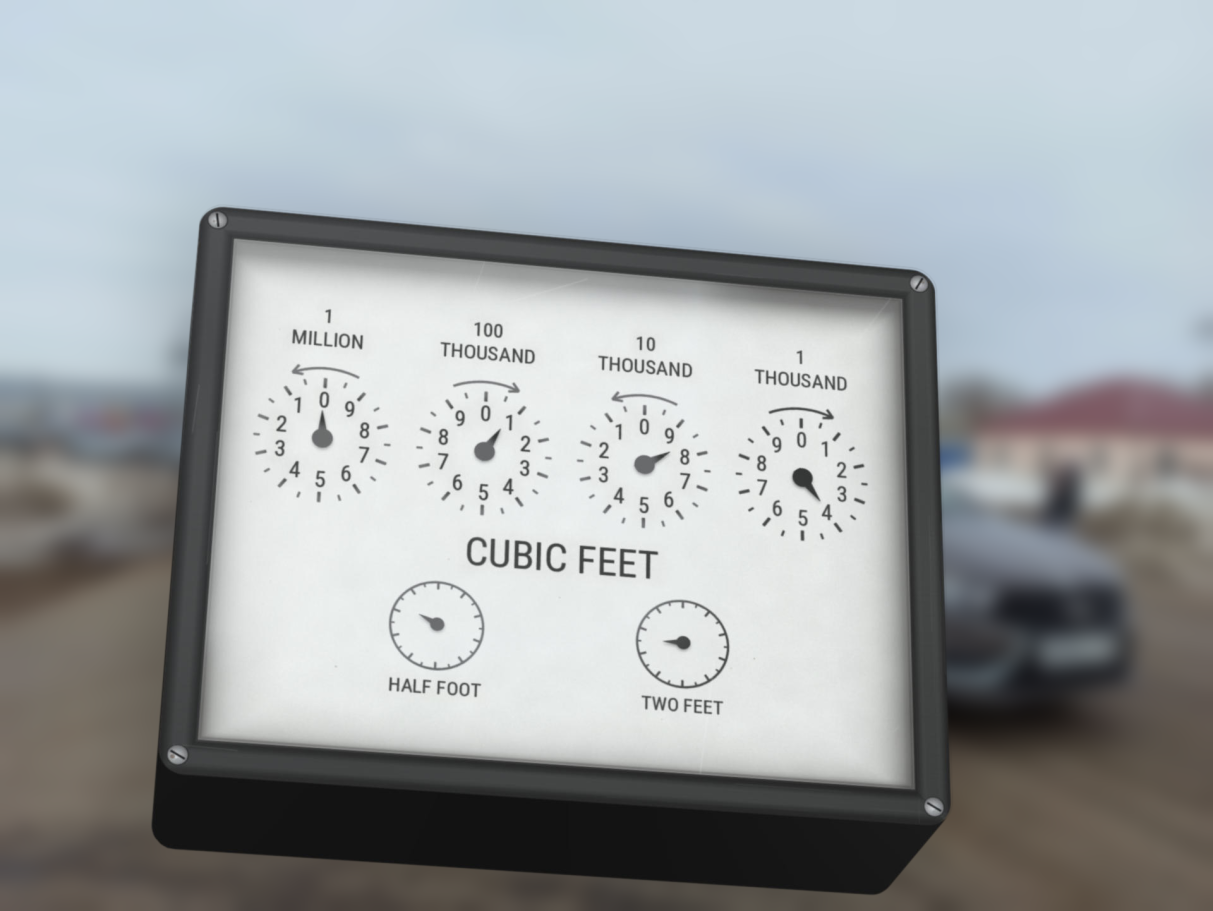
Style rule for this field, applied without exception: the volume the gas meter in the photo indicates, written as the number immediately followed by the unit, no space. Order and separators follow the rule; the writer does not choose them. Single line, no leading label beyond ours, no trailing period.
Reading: 8400ft³
